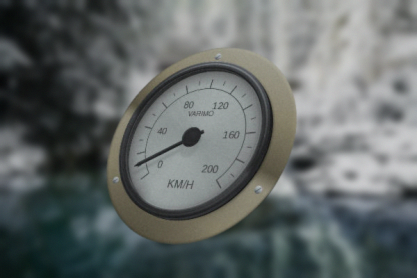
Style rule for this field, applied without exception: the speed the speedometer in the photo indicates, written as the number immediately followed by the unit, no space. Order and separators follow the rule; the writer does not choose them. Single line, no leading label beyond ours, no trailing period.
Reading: 10km/h
